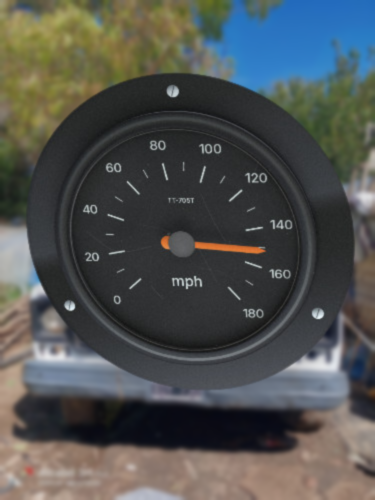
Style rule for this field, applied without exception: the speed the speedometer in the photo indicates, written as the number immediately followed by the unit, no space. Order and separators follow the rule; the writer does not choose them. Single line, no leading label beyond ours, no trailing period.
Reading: 150mph
